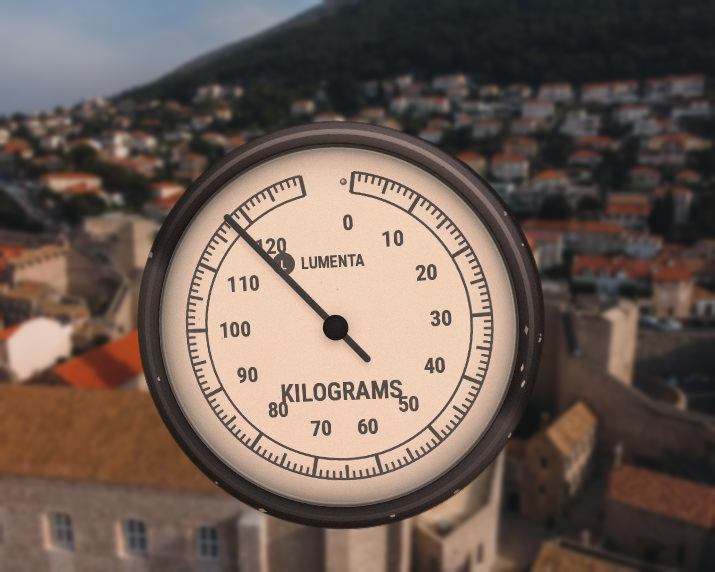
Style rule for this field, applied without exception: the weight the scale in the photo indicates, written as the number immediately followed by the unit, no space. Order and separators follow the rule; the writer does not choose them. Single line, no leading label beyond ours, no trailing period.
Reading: 118kg
